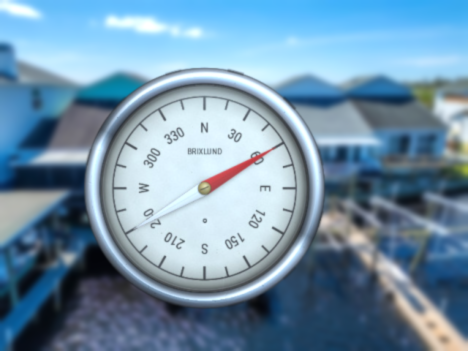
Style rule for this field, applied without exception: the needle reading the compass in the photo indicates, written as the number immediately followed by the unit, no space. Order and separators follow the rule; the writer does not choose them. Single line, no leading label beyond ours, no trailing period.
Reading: 60°
